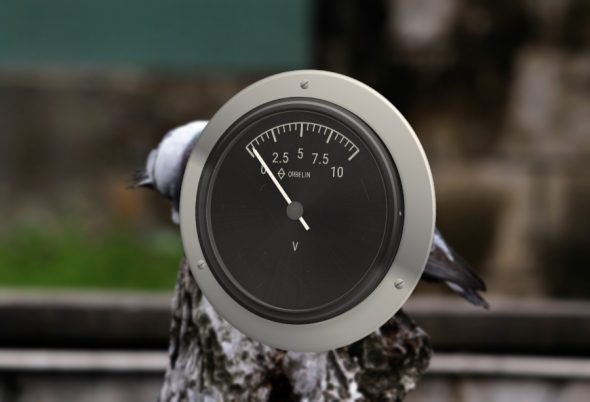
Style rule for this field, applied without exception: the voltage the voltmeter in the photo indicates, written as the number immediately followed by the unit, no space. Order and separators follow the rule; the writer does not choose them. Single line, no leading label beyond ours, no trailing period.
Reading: 0.5V
